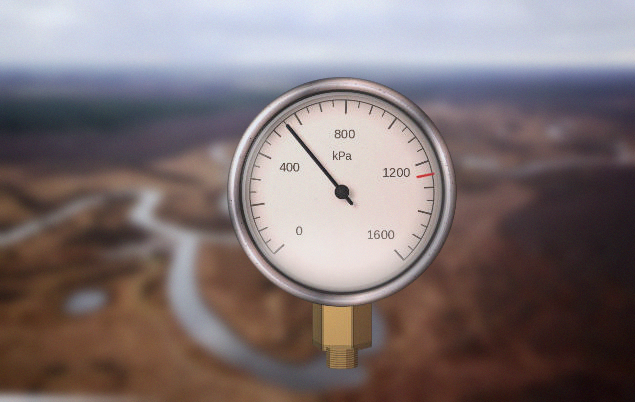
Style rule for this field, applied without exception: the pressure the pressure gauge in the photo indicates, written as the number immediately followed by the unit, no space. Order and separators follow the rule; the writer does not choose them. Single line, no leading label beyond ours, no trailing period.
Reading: 550kPa
